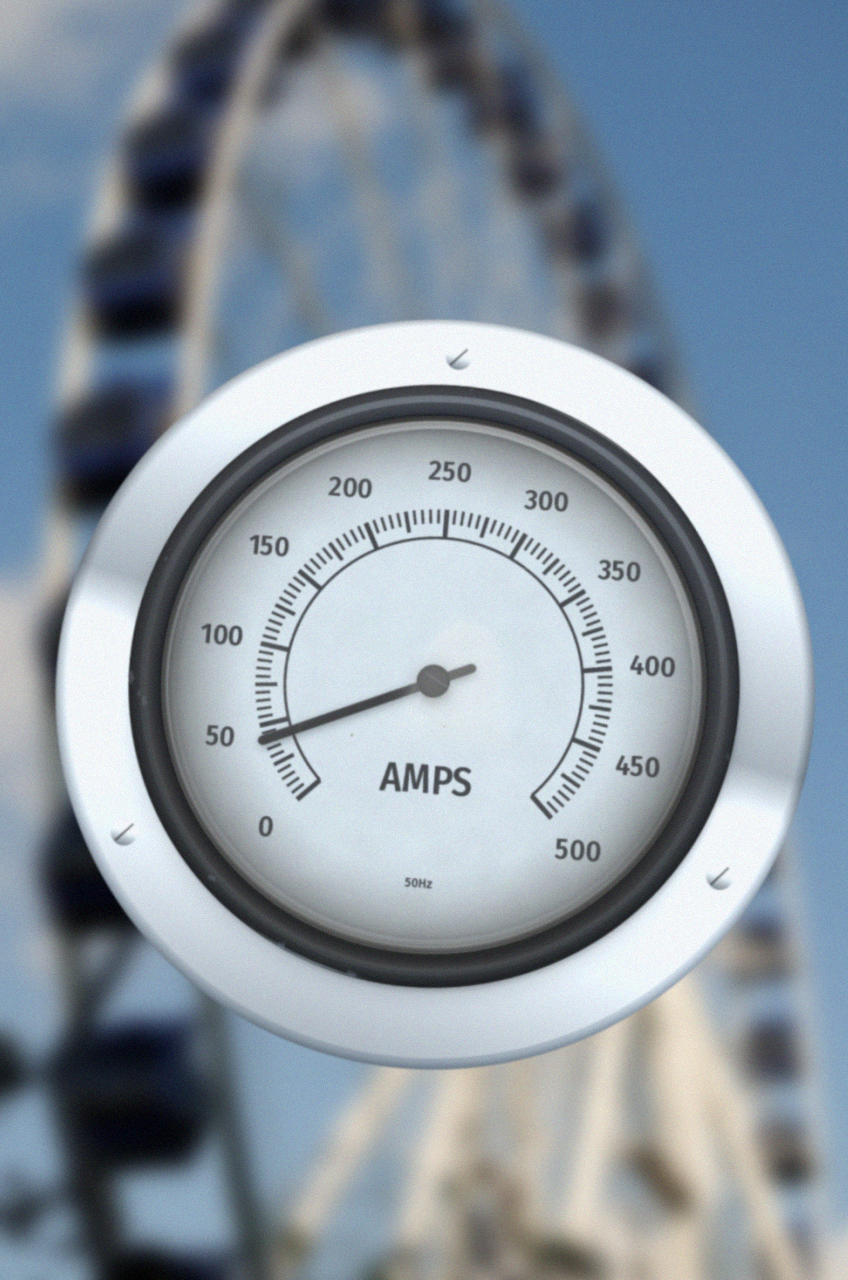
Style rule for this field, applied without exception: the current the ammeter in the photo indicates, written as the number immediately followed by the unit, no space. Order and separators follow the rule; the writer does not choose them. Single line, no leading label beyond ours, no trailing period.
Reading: 40A
